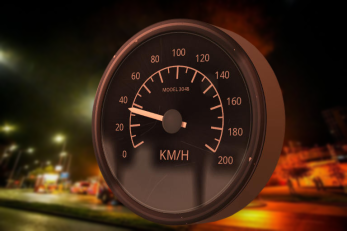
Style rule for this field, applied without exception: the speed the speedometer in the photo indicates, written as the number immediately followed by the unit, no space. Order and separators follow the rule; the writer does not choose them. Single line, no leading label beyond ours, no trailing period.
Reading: 35km/h
